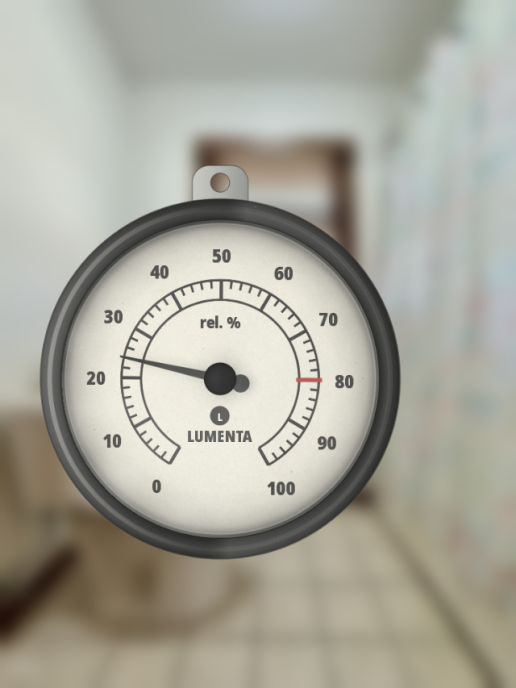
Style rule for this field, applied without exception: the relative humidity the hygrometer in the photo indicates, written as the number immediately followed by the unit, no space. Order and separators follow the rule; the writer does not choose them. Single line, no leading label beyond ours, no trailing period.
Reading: 24%
